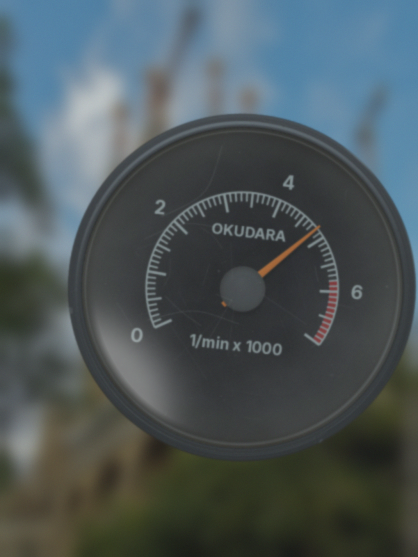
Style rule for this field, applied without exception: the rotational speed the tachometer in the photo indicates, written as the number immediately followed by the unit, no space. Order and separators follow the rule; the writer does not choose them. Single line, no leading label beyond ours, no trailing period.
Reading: 4800rpm
